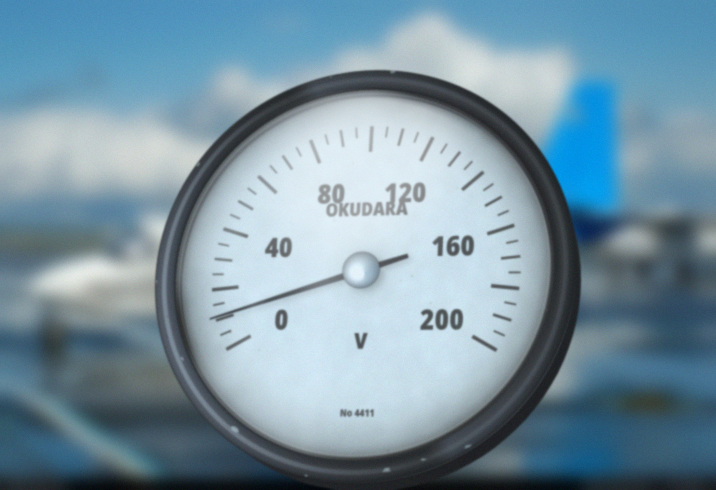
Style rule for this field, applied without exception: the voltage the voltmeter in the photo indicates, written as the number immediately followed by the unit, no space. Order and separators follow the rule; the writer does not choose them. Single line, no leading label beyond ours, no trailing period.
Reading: 10V
